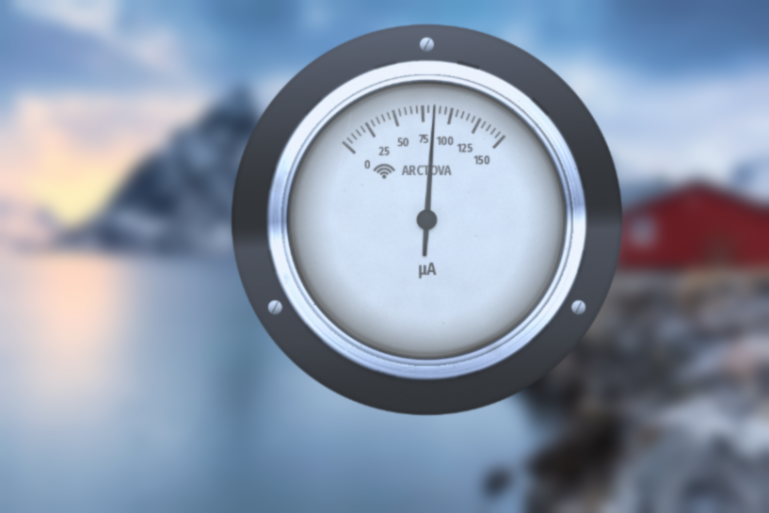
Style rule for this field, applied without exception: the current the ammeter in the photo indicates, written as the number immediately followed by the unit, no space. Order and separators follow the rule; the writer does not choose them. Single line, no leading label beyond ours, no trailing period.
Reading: 85µA
